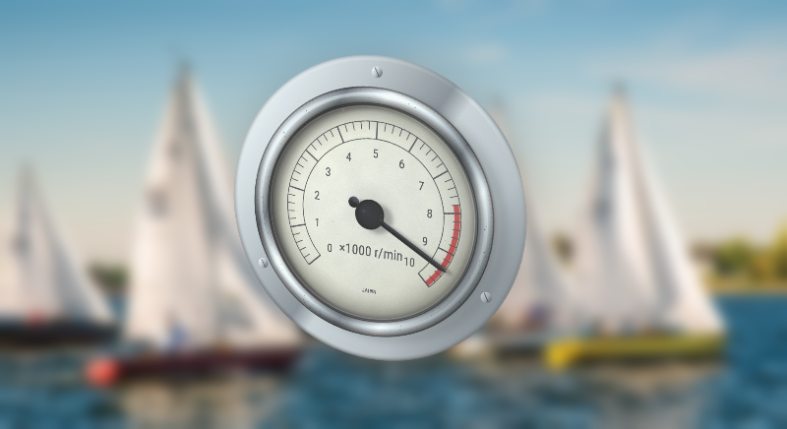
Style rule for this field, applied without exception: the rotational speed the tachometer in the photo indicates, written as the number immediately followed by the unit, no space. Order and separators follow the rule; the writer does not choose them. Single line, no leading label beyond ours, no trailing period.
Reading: 9400rpm
